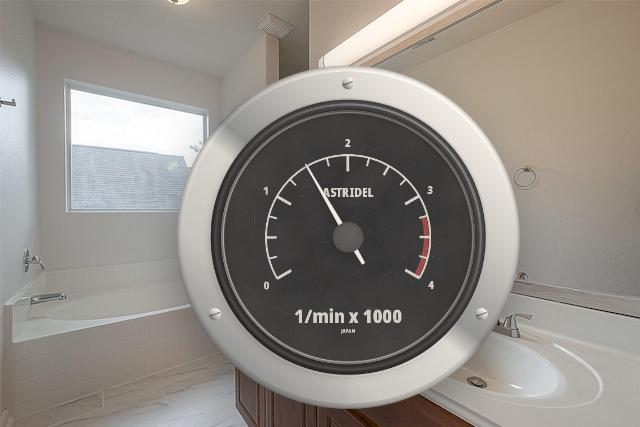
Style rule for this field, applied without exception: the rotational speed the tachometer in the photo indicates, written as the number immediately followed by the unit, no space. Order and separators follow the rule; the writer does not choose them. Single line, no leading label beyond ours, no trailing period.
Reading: 1500rpm
